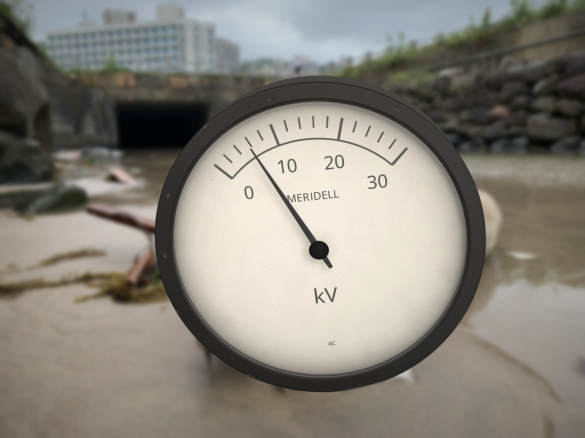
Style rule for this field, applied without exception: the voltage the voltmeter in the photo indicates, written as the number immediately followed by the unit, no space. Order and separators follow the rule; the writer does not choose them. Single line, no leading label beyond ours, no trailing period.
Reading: 6kV
